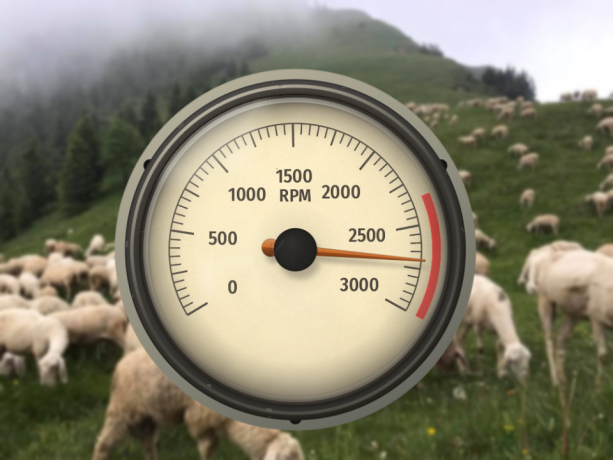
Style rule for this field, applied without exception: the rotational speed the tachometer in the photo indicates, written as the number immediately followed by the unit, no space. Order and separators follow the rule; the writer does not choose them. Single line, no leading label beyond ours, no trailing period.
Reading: 2700rpm
